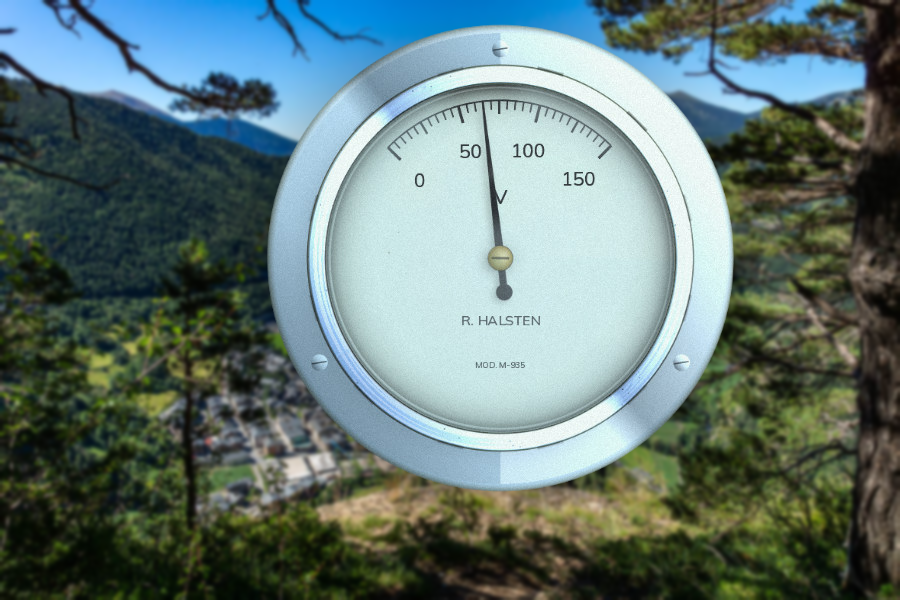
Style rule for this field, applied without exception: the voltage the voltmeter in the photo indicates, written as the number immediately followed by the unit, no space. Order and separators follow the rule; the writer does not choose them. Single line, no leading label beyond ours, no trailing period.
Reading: 65V
